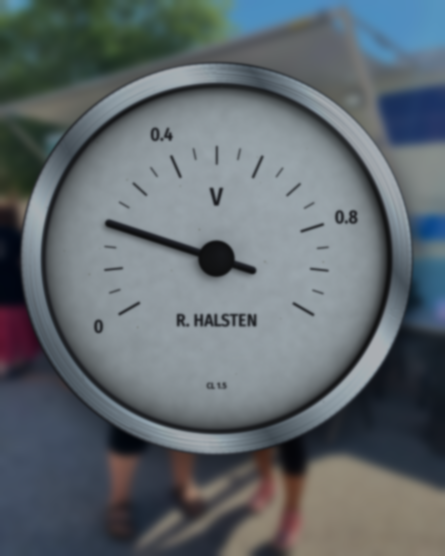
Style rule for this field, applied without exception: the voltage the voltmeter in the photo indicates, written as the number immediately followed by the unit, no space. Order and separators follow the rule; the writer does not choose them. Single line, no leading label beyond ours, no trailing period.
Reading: 0.2V
